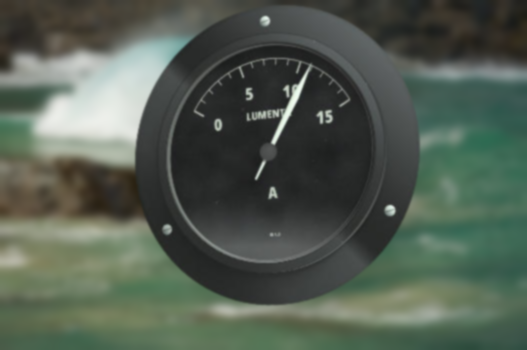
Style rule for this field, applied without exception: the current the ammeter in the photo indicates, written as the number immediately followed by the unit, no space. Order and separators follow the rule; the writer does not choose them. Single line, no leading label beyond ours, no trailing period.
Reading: 11A
